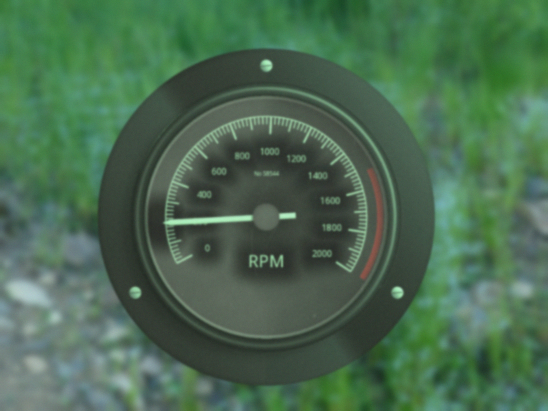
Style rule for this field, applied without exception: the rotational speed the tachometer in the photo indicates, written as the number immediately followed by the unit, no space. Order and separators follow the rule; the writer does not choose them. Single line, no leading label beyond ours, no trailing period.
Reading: 200rpm
